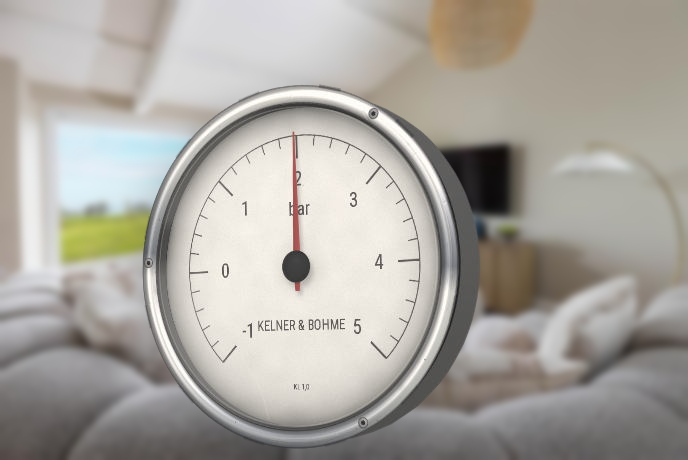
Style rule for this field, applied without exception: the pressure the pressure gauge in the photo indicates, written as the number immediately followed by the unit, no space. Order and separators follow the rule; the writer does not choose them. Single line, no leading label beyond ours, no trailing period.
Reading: 2bar
